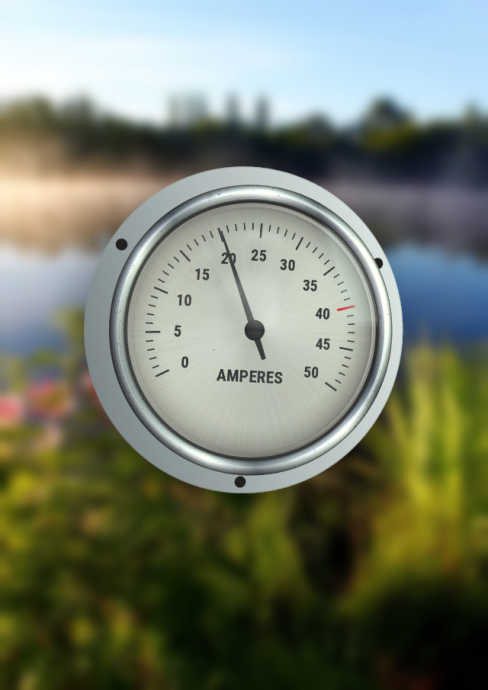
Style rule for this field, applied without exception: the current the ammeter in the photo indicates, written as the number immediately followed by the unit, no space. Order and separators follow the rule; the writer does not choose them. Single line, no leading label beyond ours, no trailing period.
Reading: 20A
